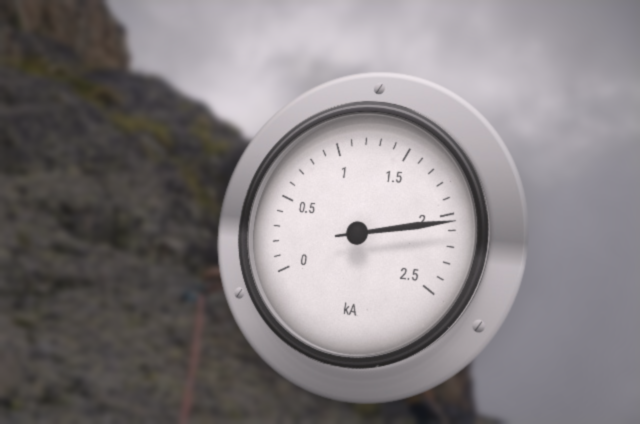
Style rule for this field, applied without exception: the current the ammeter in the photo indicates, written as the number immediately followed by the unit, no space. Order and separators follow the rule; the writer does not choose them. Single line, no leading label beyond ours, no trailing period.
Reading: 2.05kA
